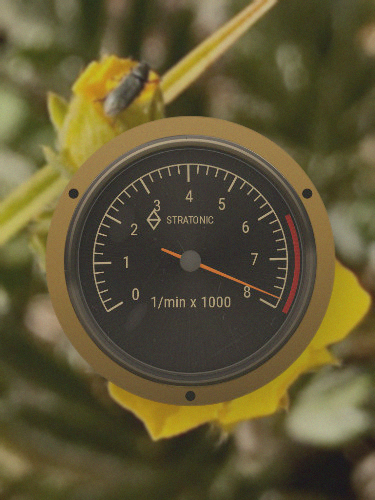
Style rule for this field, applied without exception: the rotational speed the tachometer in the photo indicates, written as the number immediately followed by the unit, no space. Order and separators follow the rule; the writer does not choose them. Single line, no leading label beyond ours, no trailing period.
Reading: 7800rpm
